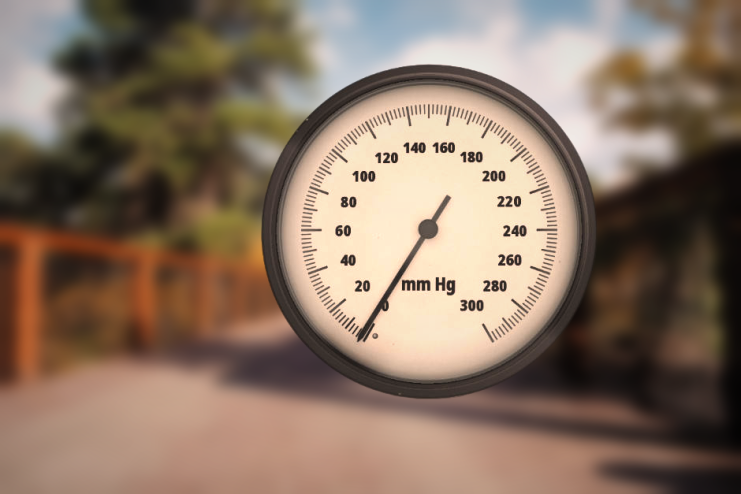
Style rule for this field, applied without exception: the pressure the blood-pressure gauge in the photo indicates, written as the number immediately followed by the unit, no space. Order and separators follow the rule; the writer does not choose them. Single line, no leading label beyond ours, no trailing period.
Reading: 2mmHg
